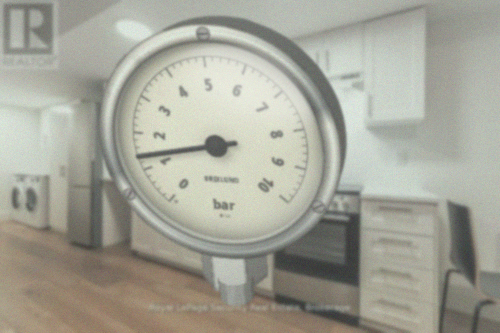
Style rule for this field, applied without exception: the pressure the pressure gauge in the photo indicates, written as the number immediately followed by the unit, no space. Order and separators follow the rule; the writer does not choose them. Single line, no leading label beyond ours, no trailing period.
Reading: 1.4bar
